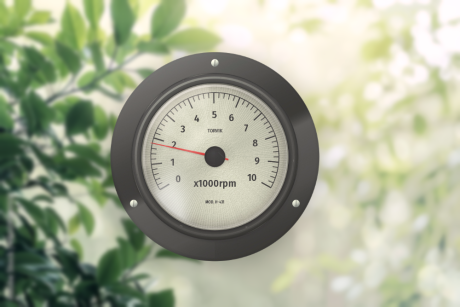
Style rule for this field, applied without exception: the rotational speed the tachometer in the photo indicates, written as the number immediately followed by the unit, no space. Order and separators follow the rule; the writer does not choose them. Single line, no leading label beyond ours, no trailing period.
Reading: 1800rpm
